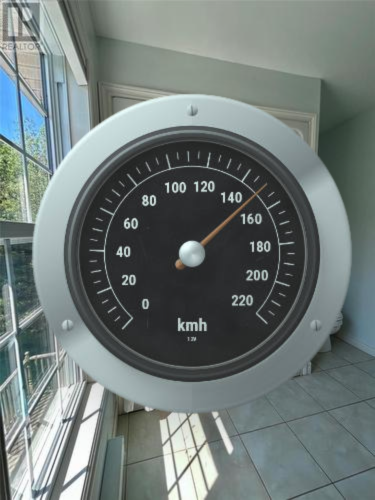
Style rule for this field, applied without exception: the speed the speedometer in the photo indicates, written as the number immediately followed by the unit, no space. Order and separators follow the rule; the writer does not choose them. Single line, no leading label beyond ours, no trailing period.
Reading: 150km/h
